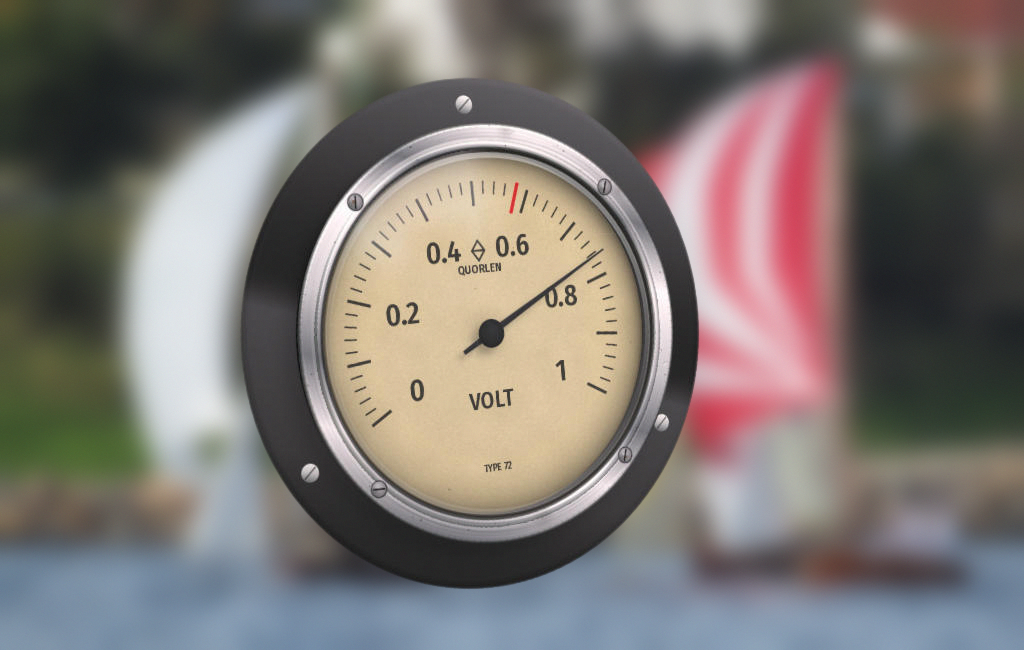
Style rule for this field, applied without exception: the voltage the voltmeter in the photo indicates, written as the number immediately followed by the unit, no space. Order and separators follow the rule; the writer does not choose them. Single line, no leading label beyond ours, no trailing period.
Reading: 0.76V
